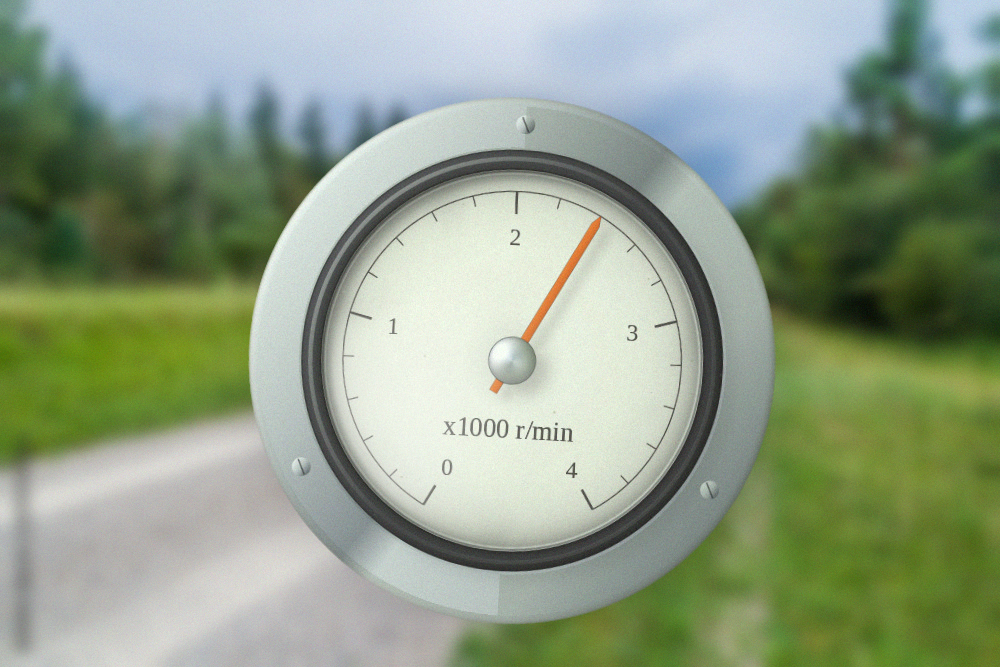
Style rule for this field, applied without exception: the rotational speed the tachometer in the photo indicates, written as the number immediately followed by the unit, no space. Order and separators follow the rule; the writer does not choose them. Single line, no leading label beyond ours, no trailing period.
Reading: 2400rpm
